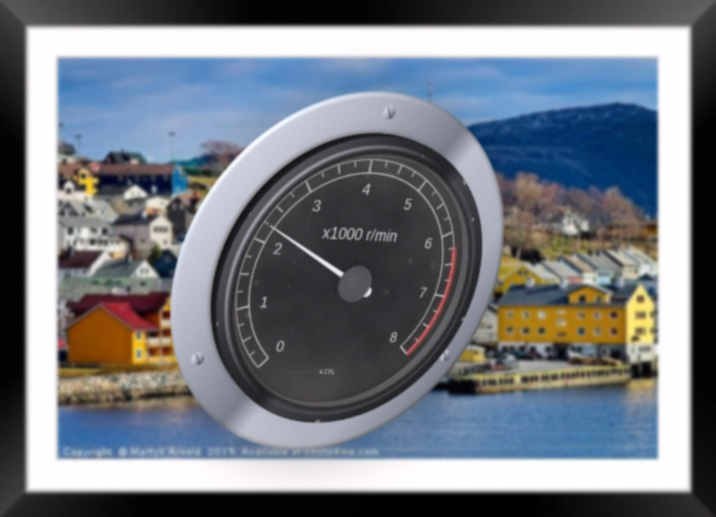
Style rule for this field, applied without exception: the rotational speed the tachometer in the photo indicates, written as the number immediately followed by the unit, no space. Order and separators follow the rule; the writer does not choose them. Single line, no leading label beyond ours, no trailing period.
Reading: 2250rpm
